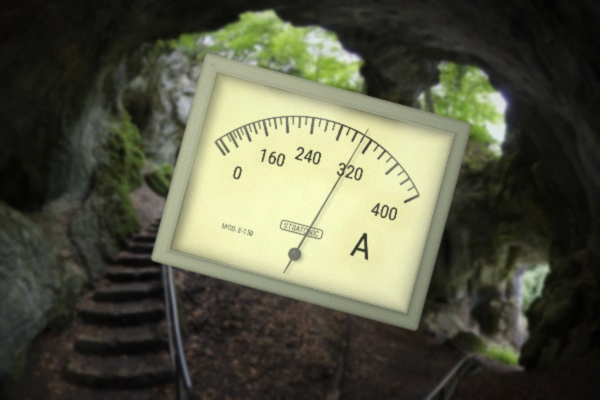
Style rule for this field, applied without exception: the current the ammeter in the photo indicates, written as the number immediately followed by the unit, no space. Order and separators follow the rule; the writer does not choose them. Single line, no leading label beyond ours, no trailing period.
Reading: 310A
